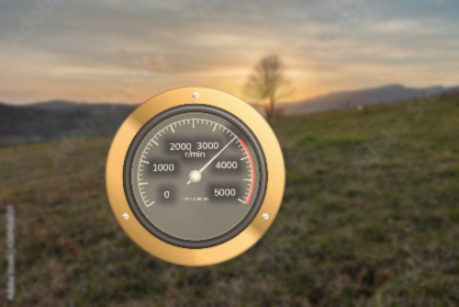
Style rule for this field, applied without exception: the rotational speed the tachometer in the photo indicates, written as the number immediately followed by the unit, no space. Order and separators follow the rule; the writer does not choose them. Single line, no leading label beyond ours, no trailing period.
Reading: 3500rpm
